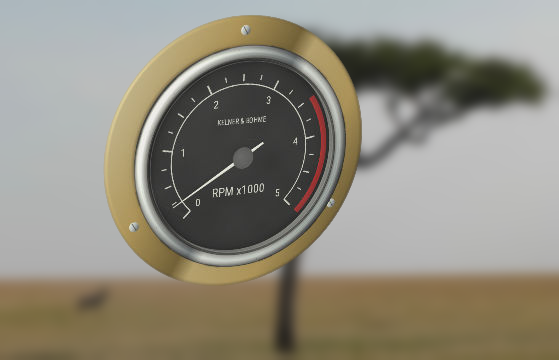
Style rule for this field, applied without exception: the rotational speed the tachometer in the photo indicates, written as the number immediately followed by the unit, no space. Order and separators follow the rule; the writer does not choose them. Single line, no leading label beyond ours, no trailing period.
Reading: 250rpm
